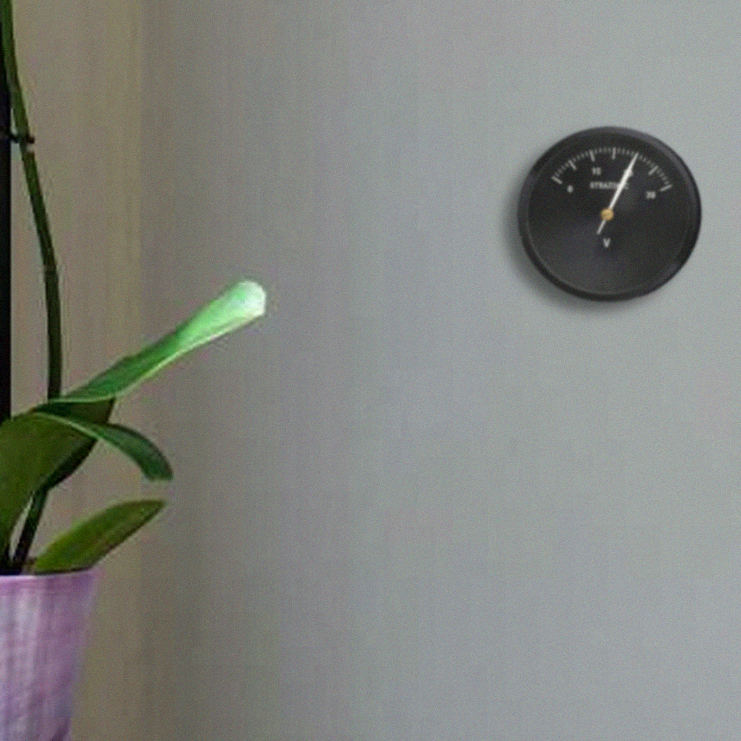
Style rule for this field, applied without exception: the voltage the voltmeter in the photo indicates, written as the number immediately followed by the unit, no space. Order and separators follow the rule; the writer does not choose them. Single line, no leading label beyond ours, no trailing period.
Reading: 20V
